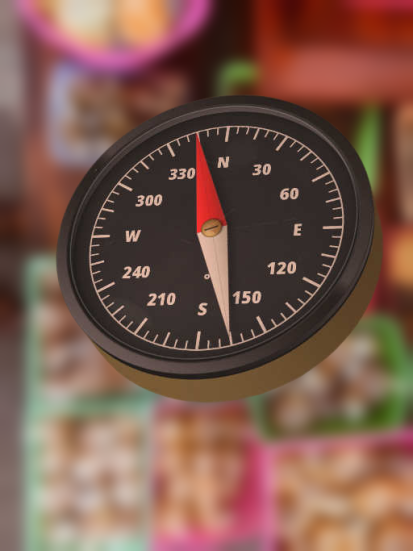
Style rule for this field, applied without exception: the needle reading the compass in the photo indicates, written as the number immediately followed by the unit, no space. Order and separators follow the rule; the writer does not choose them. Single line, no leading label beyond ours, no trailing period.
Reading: 345°
